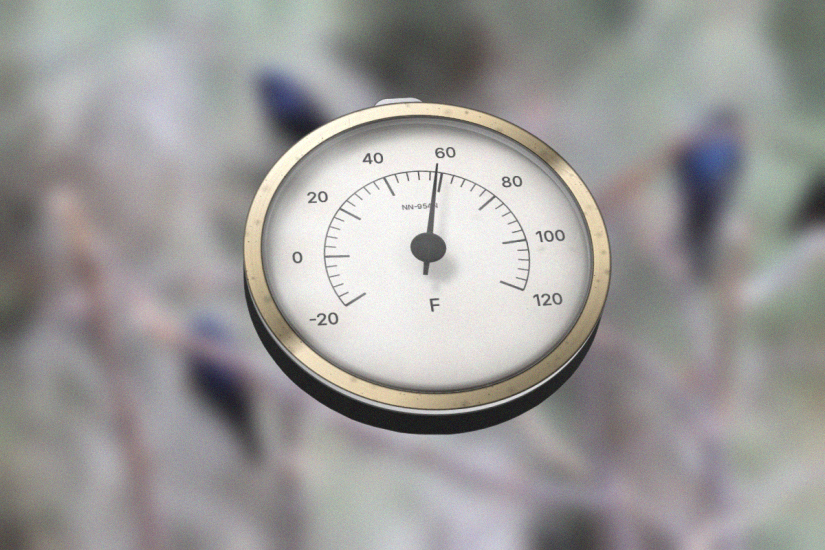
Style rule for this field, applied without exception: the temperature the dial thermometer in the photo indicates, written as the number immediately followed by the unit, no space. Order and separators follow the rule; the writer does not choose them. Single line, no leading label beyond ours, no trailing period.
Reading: 58°F
